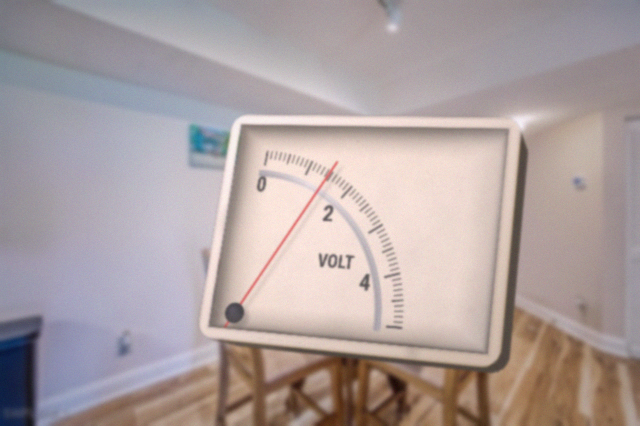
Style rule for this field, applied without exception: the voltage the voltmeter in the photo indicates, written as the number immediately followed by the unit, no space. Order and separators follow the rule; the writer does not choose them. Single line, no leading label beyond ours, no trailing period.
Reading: 1.5V
